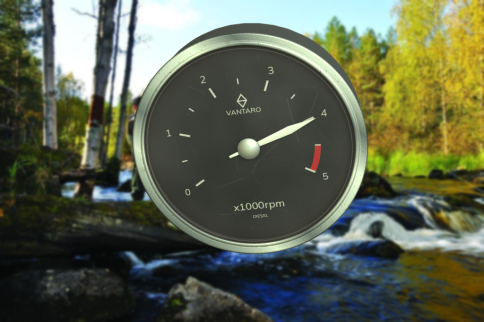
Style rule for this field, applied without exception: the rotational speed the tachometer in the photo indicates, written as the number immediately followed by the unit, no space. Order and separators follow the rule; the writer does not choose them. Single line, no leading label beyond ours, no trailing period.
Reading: 4000rpm
